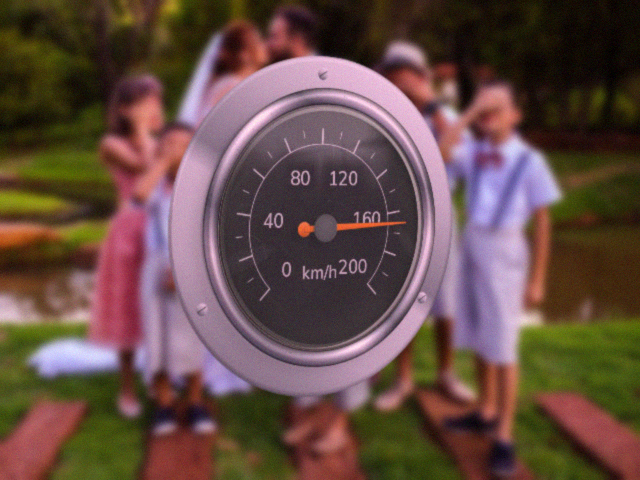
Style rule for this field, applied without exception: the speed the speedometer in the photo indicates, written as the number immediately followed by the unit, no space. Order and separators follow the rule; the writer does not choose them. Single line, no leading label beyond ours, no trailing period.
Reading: 165km/h
